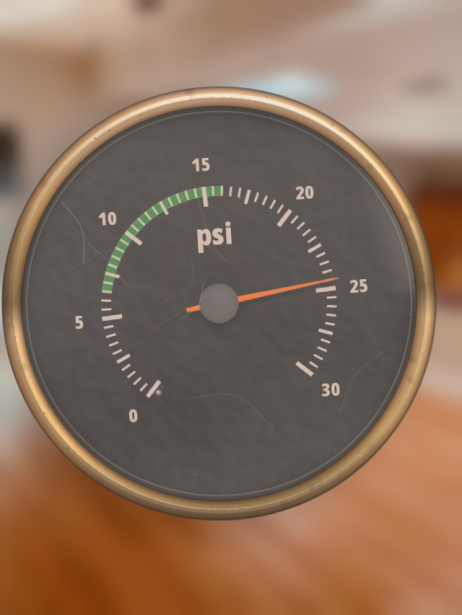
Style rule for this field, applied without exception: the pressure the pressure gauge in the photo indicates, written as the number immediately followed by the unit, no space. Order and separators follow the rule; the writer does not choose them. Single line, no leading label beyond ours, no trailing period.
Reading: 24.5psi
